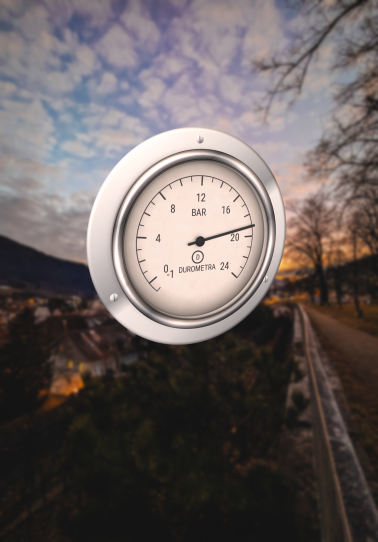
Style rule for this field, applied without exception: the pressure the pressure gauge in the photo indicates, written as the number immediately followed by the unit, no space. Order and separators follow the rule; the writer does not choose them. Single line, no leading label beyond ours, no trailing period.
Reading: 19bar
